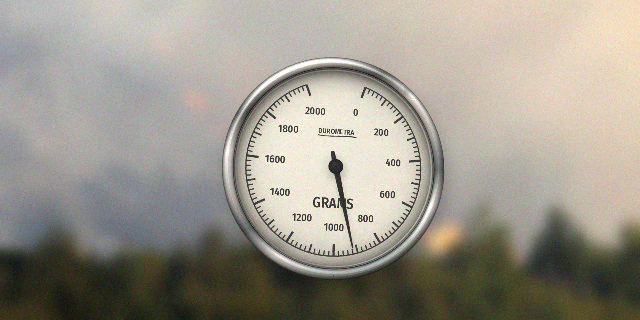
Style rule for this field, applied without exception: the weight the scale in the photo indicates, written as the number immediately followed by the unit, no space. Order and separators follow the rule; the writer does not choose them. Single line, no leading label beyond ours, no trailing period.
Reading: 920g
